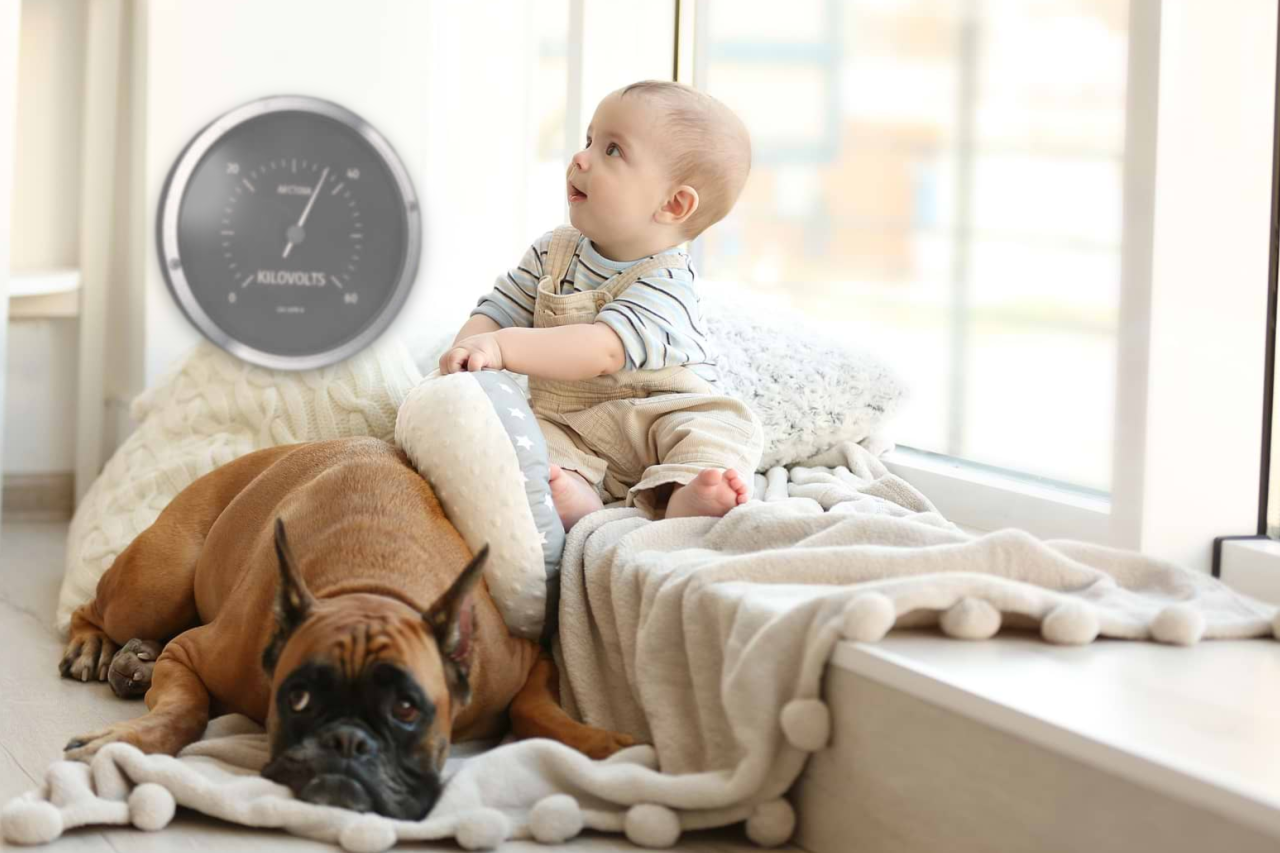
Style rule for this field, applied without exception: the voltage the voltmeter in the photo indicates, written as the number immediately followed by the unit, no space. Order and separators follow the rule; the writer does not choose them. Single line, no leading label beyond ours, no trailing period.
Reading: 36kV
